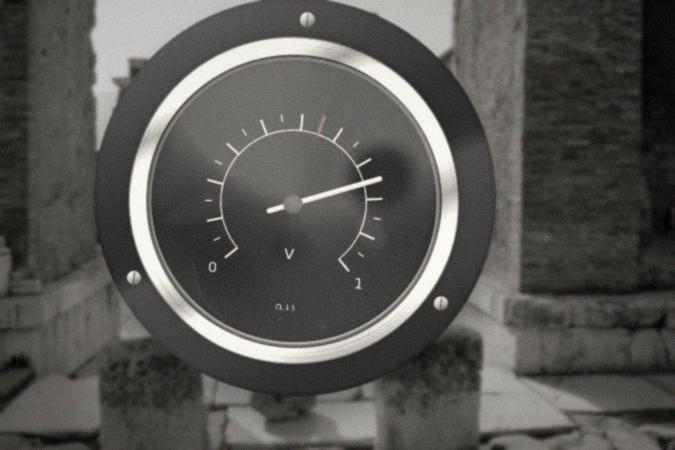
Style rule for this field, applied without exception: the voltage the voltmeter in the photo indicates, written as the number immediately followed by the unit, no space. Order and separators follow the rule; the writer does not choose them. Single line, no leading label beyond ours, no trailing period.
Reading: 0.75V
